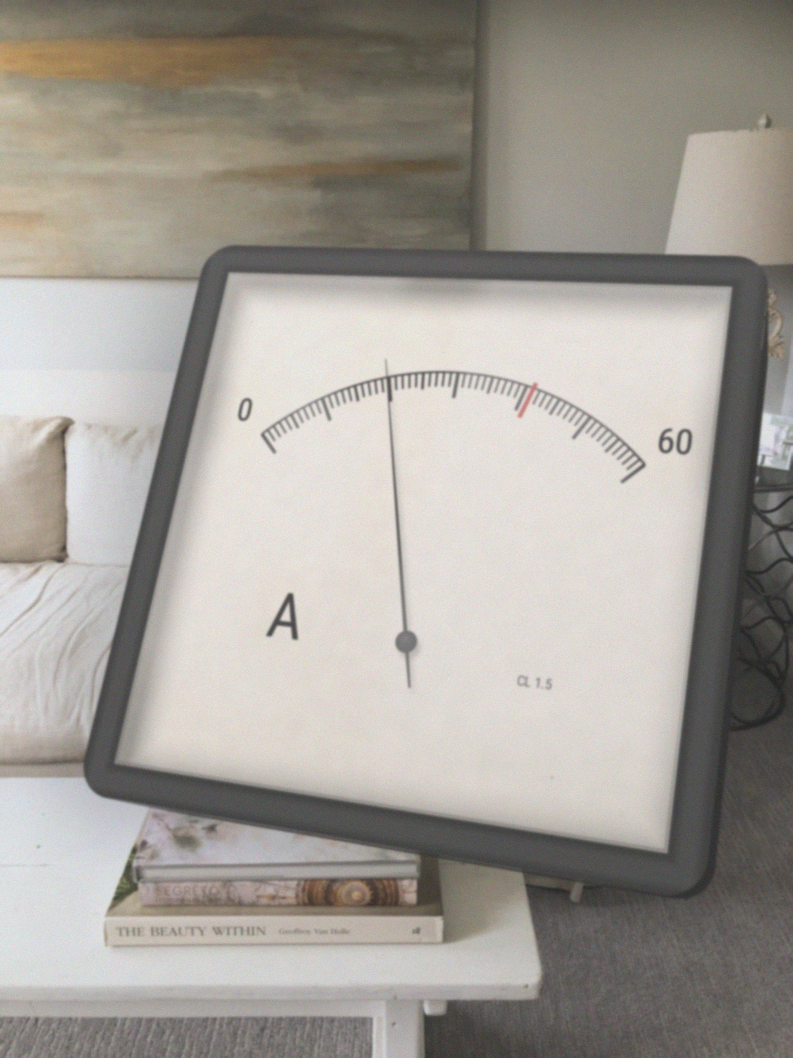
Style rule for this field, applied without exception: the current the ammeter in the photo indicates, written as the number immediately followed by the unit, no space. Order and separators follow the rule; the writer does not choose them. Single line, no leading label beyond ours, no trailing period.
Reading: 20A
